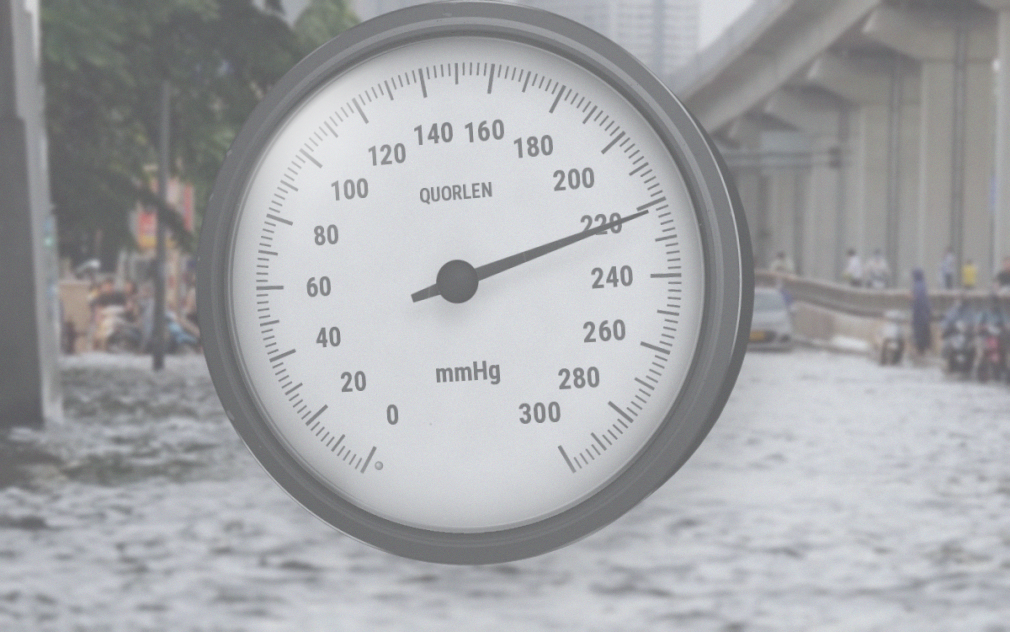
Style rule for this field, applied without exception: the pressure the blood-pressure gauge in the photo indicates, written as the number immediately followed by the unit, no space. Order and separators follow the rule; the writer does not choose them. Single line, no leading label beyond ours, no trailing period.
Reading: 222mmHg
